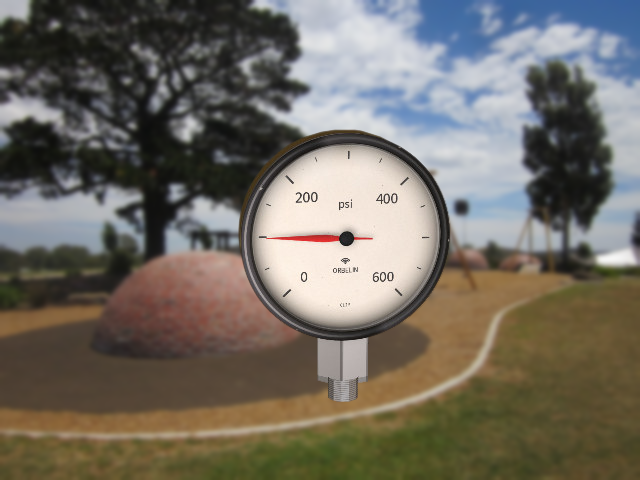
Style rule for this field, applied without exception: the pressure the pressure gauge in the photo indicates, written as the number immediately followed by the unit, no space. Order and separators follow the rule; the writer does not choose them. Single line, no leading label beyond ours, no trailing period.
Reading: 100psi
